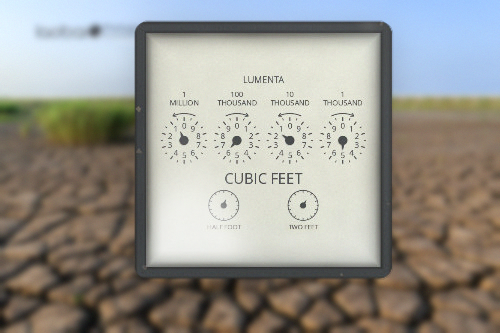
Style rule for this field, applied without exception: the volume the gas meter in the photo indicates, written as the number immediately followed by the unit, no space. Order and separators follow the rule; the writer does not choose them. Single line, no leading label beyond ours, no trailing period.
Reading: 61500ft³
